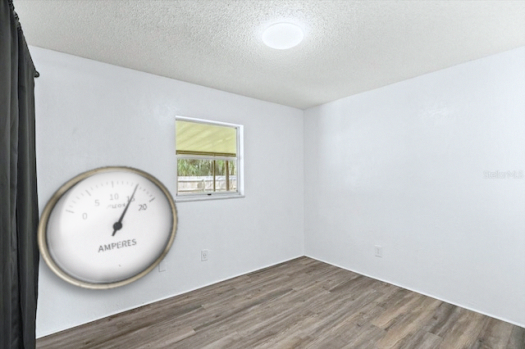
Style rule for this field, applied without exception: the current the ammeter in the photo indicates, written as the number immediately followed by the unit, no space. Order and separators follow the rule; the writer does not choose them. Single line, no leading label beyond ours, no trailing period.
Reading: 15A
